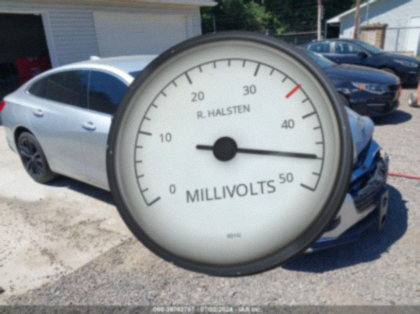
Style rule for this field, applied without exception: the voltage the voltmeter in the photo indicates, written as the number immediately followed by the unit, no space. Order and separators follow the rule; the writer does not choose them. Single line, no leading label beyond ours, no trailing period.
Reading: 46mV
